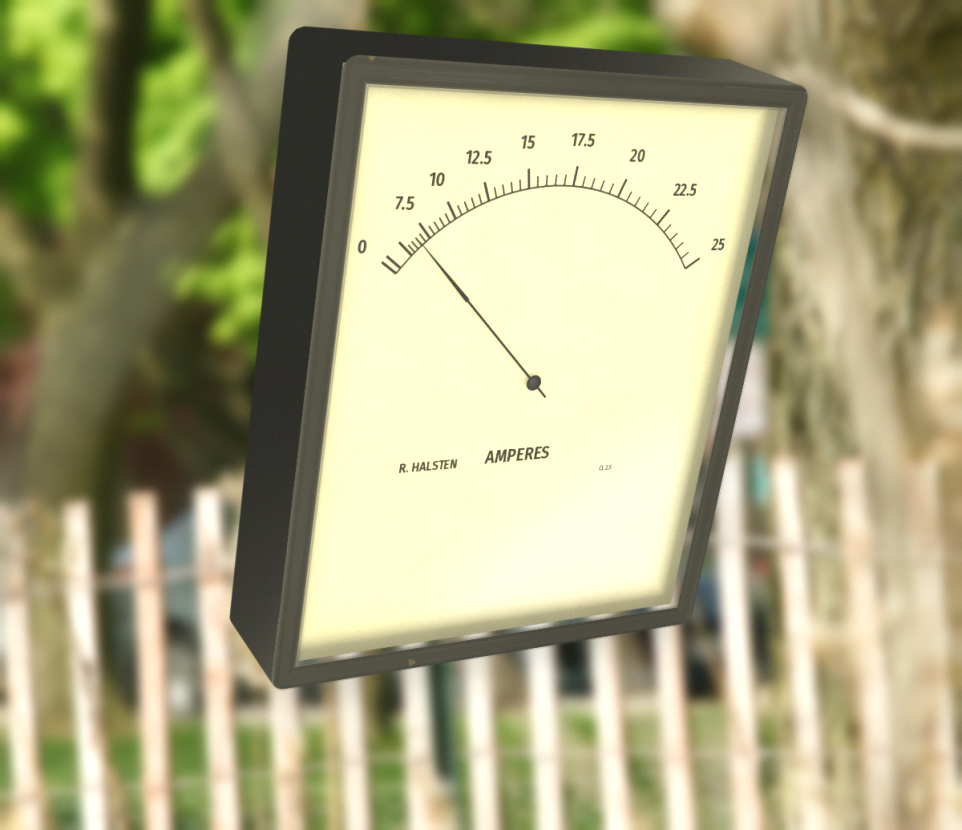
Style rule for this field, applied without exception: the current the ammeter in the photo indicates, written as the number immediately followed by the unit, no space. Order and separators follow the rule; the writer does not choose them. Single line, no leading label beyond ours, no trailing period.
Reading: 6.5A
